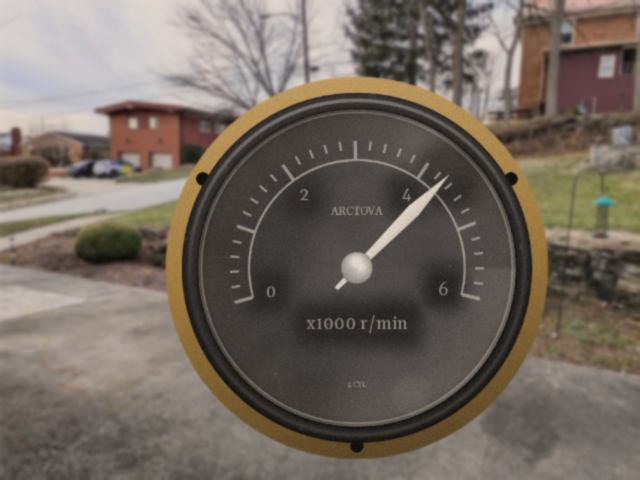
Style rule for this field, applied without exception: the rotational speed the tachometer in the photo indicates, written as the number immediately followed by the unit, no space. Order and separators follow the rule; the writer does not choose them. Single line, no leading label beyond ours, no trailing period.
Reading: 4300rpm
